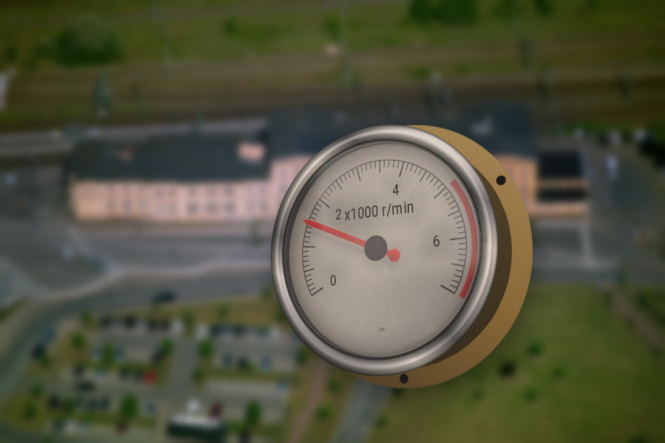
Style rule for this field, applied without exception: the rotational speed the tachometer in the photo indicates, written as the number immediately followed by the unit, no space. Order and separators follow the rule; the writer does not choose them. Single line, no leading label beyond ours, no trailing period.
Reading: 1500rpm
